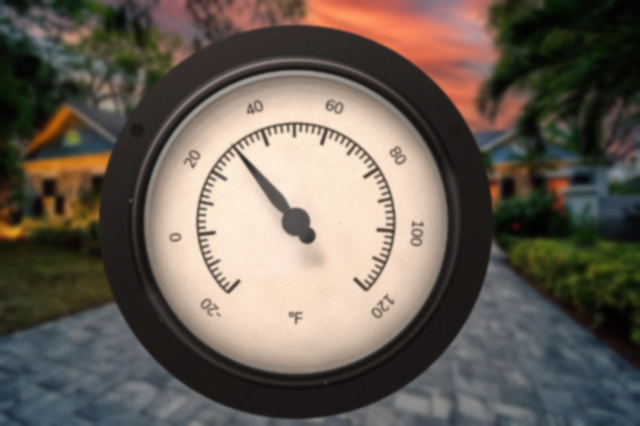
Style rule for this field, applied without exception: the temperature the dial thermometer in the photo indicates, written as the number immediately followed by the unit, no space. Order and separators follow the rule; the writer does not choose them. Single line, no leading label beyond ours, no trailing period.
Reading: 30°F
